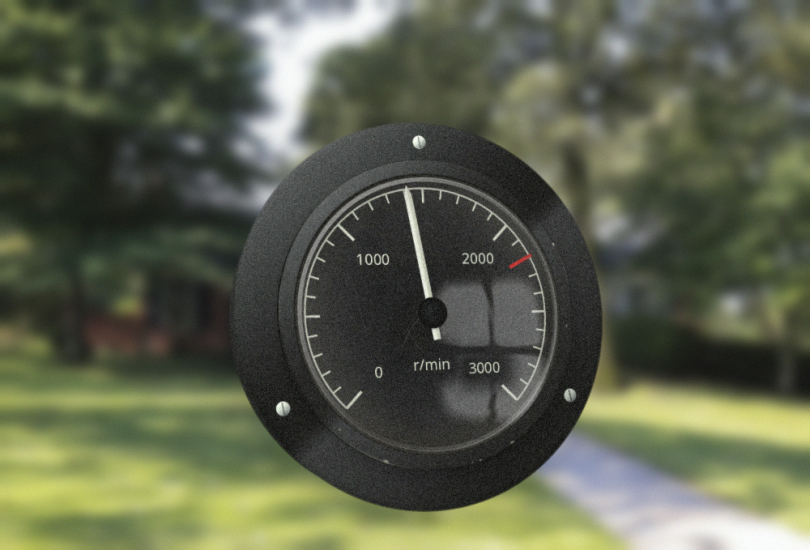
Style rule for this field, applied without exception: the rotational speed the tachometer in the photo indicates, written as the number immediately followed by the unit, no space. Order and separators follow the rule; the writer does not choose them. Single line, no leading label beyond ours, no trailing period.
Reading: 1400rpm
